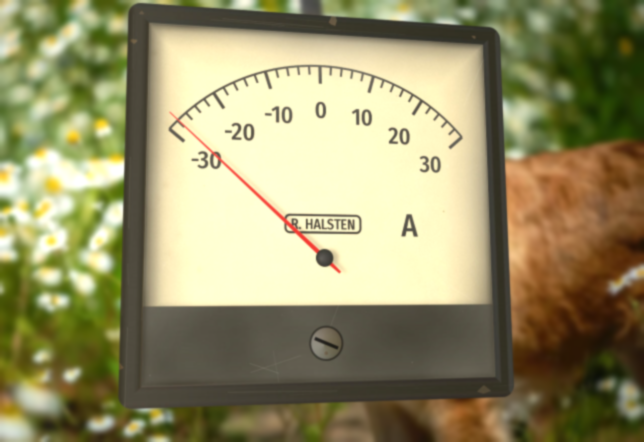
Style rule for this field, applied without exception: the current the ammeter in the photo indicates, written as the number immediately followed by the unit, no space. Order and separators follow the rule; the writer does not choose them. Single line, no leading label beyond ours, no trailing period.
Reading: -28A
